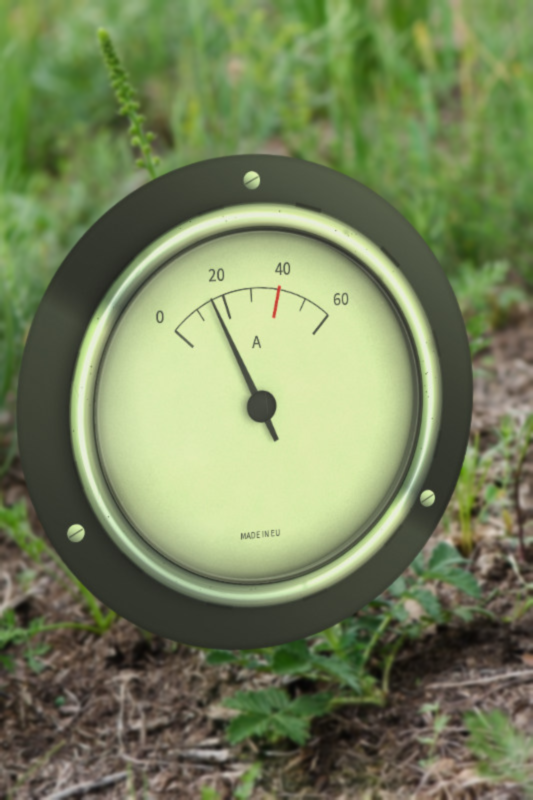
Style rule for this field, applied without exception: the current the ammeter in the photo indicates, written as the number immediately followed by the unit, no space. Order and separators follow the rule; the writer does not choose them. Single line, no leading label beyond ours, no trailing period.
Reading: 15A
